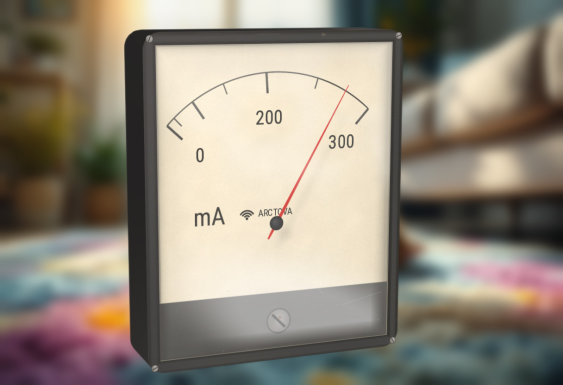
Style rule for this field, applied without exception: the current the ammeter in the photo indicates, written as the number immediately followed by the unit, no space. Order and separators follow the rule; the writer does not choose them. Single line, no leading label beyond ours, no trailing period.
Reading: 275mA
